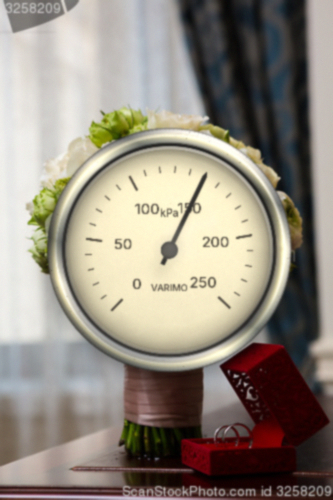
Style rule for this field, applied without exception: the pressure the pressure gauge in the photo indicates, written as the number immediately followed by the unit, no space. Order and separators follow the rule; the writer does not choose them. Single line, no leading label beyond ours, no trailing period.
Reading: 150kPa
